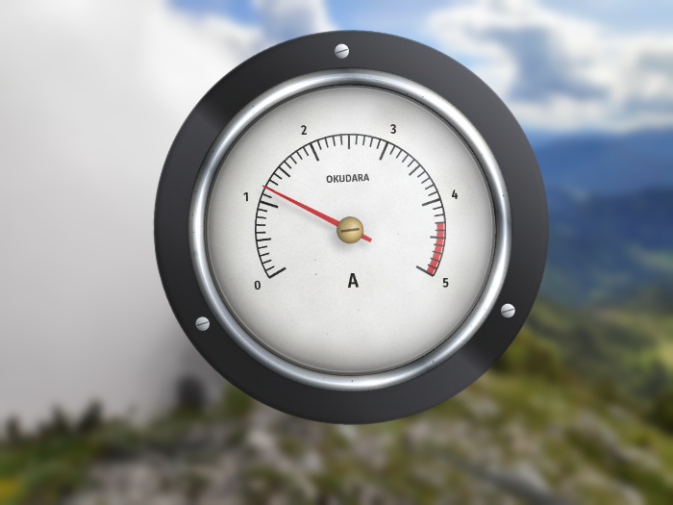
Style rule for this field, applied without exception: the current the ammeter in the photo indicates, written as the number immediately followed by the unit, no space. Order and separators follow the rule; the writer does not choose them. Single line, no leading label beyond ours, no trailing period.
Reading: 1.2A
